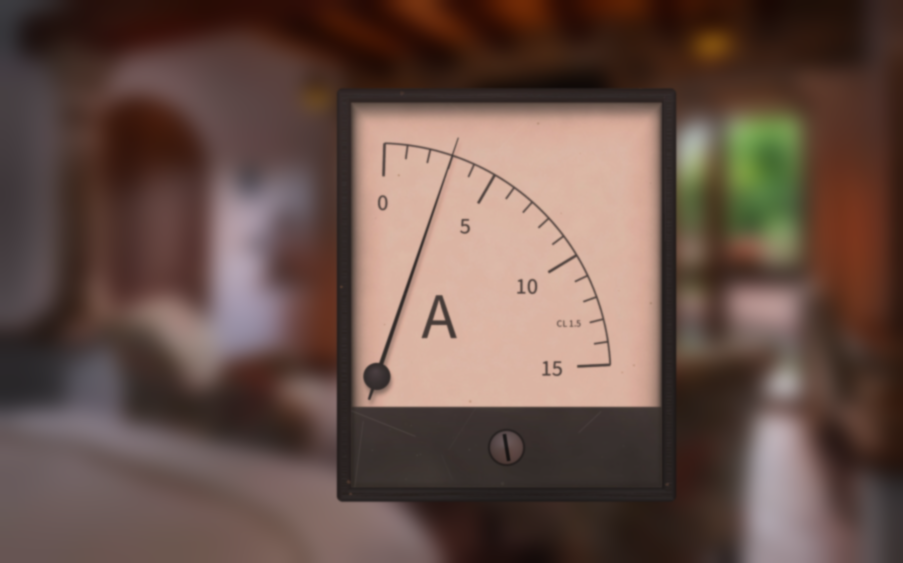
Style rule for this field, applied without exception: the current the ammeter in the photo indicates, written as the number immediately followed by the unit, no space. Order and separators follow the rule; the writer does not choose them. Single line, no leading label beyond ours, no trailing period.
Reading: 3A
